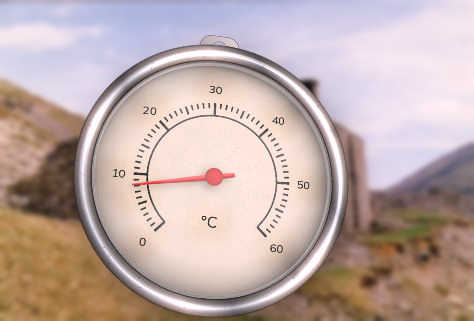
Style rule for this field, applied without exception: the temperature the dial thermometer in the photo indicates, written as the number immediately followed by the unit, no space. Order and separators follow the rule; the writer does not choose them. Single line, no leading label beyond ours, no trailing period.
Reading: 8°C
